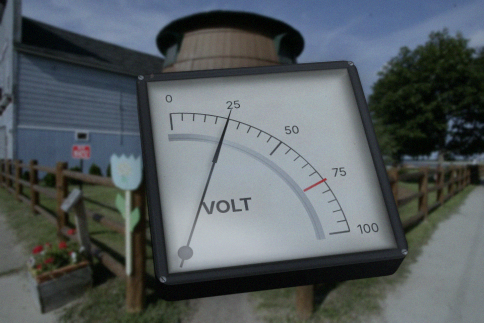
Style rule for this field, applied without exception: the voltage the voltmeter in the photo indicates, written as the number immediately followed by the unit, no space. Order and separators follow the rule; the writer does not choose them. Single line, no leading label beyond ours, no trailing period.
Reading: 25V
